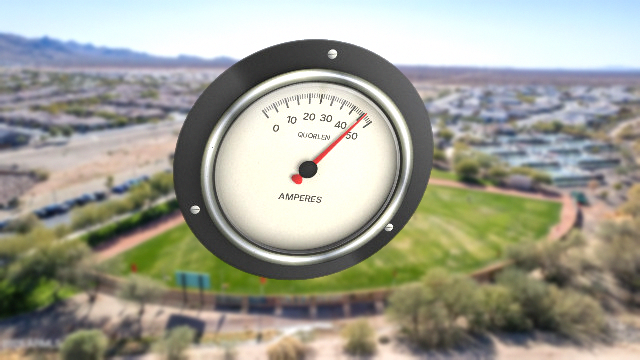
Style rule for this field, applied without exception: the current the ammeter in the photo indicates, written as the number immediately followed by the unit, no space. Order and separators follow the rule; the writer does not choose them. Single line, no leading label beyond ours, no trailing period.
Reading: 45A
